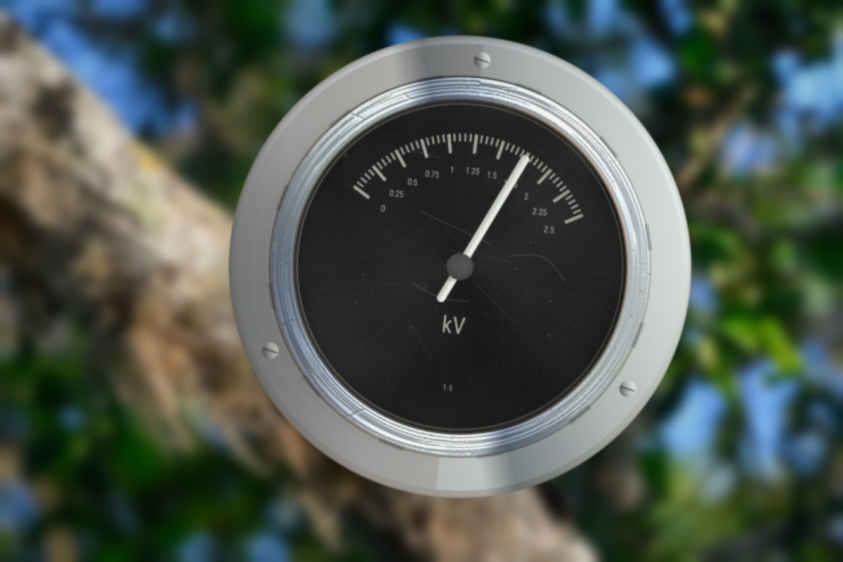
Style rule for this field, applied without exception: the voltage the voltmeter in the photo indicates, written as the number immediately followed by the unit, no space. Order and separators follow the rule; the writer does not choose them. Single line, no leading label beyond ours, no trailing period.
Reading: 1.75kV
